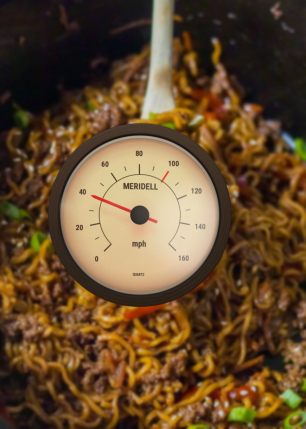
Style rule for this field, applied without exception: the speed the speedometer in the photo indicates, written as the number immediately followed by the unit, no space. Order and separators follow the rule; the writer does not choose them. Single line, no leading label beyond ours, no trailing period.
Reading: 40mph
